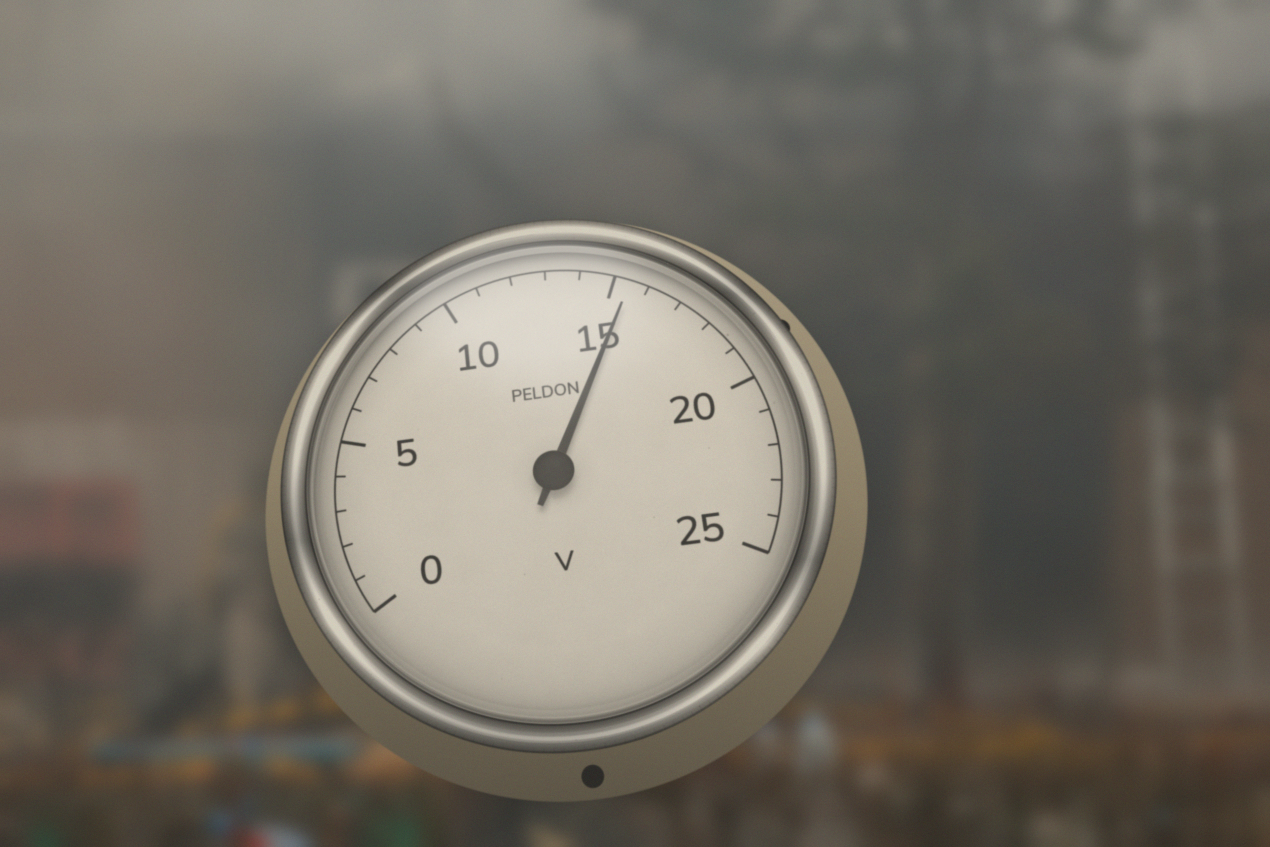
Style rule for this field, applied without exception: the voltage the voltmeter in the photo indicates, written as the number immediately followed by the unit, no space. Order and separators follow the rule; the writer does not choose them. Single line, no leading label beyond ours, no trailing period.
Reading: 15.5V
